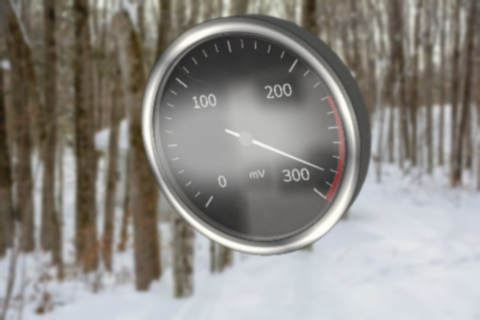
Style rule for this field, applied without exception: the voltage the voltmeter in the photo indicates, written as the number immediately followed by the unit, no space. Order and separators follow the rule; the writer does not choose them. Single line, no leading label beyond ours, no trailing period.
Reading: 280mV
